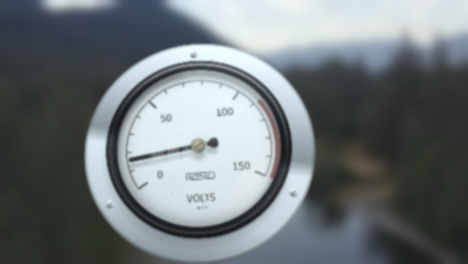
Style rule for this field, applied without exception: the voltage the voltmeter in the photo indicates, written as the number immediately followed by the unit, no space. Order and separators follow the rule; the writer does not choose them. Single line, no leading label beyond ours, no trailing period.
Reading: 15V
